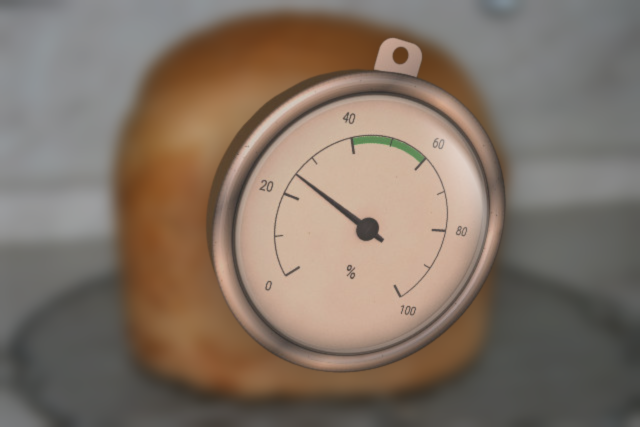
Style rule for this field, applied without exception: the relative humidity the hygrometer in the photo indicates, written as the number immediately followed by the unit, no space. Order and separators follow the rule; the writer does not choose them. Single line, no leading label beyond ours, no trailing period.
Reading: 25%
